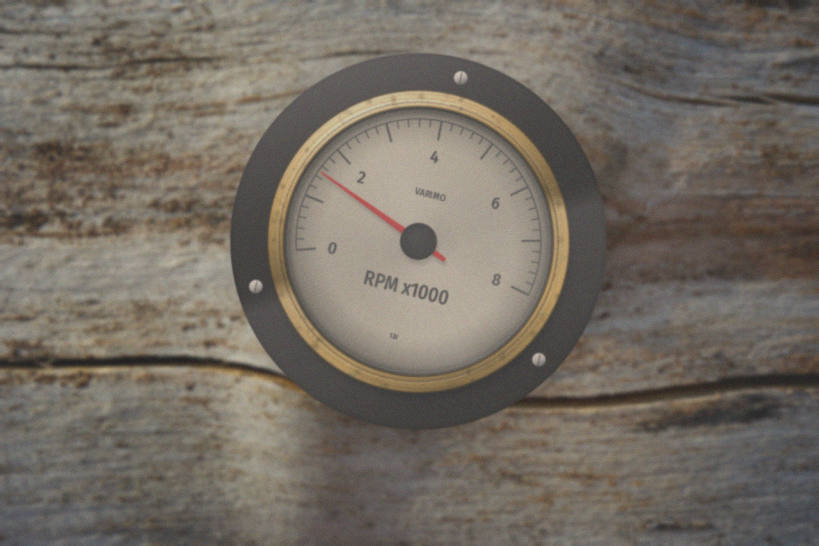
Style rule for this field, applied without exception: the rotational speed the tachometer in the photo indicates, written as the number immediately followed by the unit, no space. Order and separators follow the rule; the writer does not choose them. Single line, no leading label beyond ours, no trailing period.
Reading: 1500rpm
